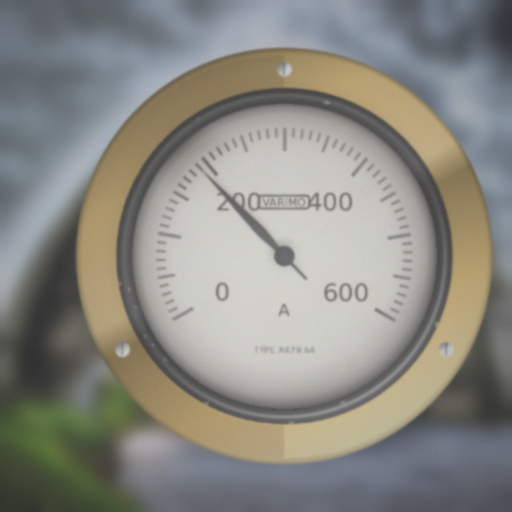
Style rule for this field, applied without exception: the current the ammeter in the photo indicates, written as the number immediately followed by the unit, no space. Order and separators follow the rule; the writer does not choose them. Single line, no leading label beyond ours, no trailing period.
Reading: 190A
